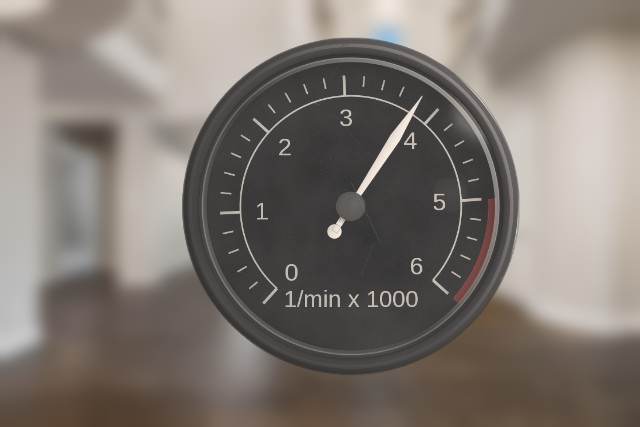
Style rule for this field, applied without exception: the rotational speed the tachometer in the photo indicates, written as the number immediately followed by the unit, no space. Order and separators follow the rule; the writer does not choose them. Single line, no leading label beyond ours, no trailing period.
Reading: 3800rpm
